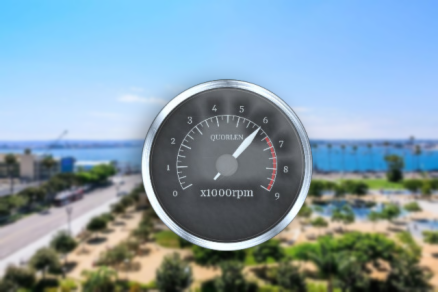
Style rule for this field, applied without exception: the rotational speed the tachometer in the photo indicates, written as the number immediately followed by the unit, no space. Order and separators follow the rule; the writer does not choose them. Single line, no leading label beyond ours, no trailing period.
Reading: 6000rpm
